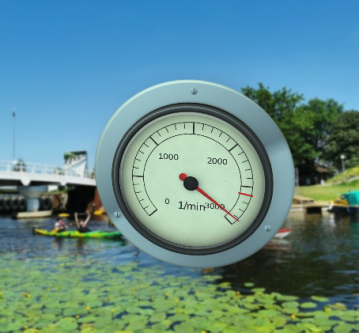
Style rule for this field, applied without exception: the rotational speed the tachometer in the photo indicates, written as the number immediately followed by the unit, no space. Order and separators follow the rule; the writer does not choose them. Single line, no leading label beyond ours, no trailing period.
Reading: 2900rpm
